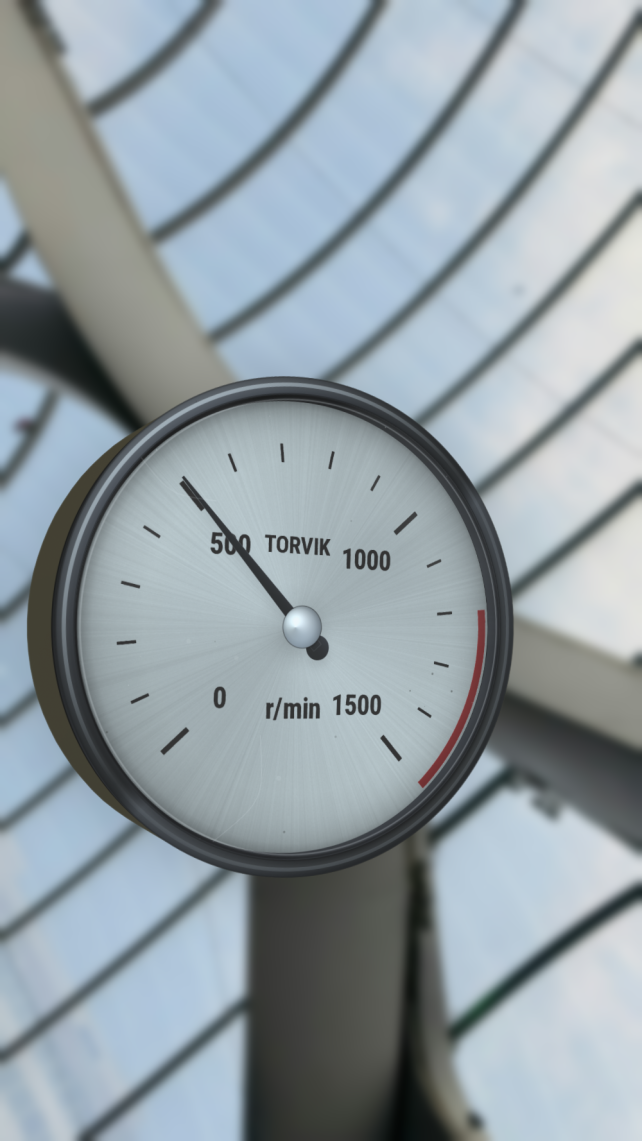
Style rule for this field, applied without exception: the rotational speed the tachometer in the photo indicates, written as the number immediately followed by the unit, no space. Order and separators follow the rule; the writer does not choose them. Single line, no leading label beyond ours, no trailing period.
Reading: 500rpm
